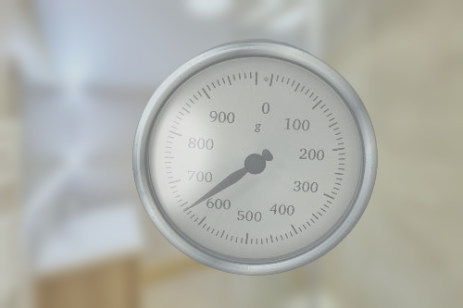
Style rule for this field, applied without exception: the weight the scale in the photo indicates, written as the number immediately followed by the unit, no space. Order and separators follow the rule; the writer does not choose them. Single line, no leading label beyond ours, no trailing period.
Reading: 640g
